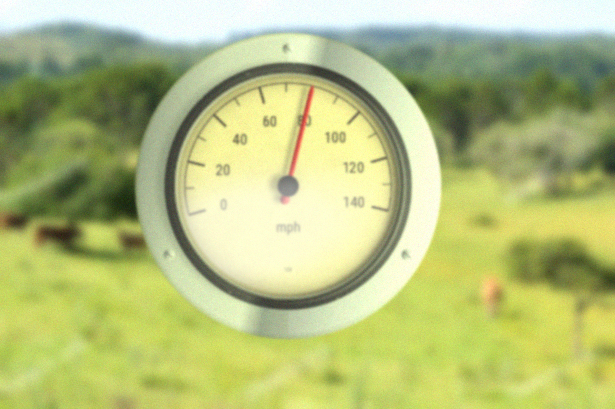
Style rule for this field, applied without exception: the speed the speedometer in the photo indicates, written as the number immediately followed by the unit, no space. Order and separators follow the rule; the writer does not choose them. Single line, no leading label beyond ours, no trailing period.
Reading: 80mph
